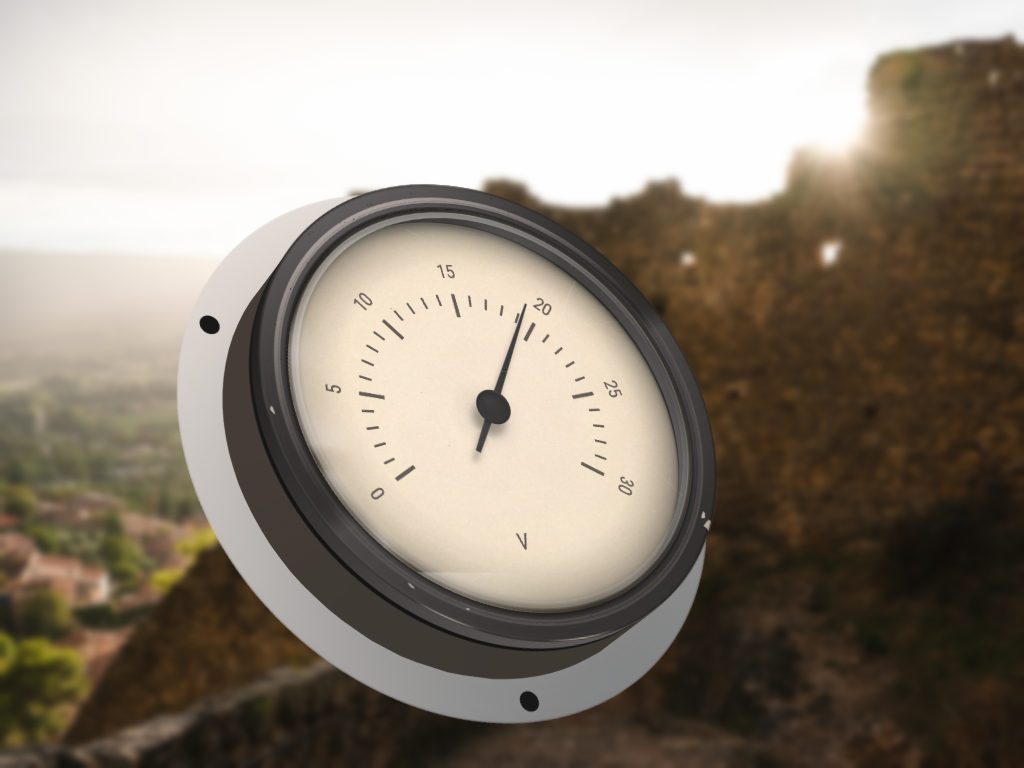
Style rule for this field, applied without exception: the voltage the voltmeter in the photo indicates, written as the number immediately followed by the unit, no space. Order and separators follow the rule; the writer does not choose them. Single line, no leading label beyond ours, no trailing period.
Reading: 19V
